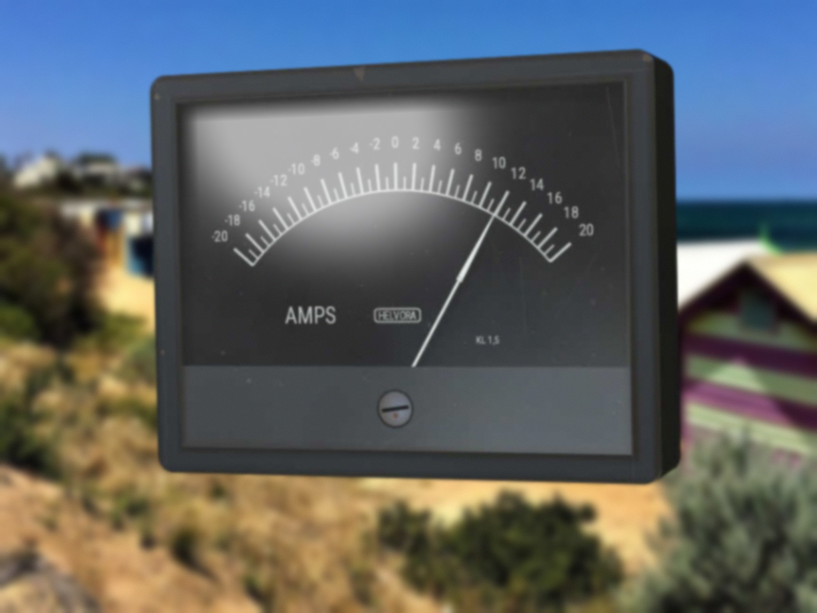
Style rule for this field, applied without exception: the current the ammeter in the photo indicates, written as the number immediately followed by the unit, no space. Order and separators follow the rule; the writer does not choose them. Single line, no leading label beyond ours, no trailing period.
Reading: 12A
